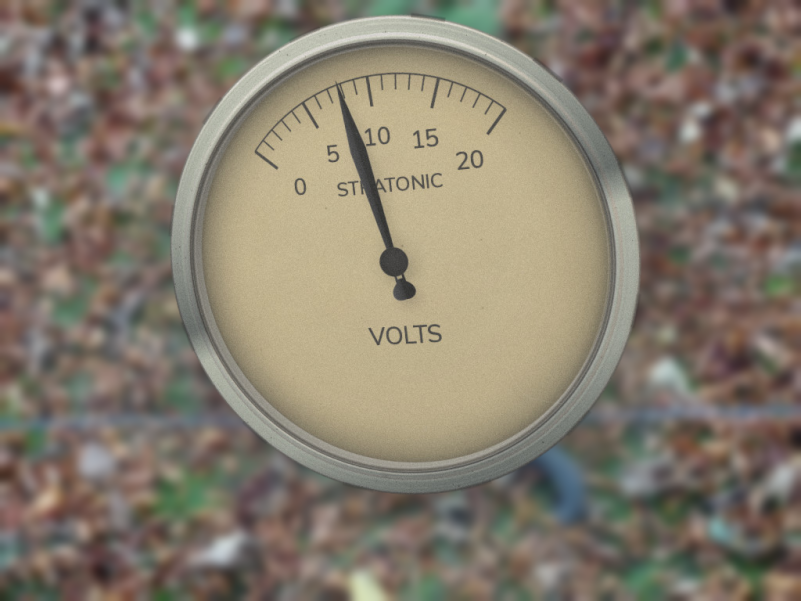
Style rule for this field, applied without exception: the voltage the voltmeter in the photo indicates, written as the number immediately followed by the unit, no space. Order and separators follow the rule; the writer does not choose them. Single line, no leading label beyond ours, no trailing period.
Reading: 8V
